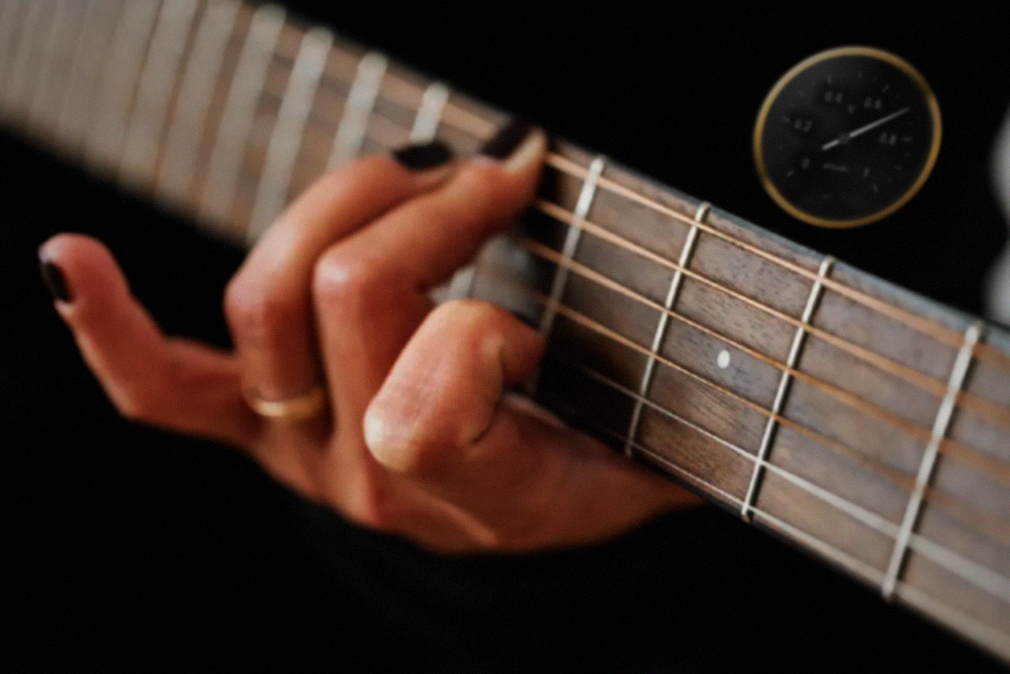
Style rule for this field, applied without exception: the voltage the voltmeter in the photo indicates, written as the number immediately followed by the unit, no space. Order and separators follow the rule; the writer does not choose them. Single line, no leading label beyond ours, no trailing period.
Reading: 0.7V
